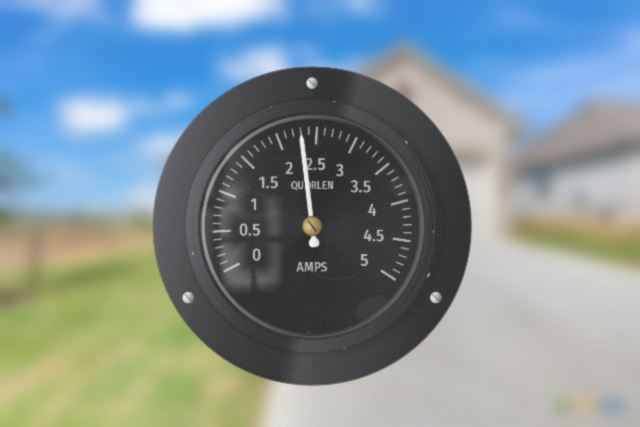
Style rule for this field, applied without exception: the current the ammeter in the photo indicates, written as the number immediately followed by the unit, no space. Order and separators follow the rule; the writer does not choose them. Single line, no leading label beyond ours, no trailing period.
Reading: 2.3A
